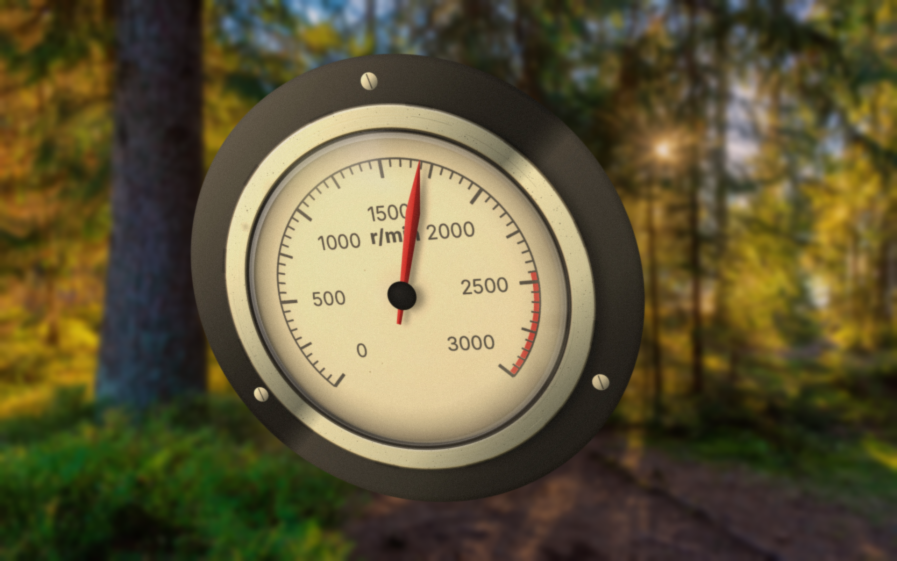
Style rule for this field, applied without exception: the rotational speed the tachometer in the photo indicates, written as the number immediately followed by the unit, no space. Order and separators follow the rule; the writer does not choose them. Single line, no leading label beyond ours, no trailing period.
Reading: 1700rpm
